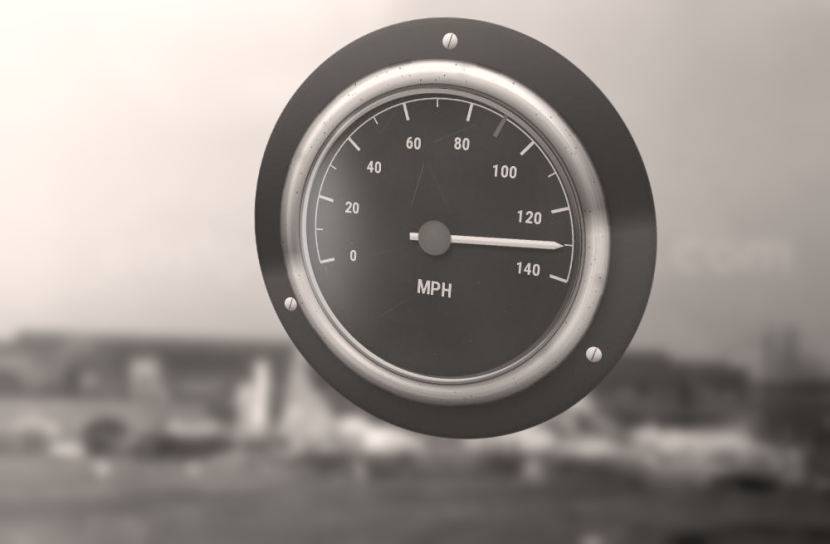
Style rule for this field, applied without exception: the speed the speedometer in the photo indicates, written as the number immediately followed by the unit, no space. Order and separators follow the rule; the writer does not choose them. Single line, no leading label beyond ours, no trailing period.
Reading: 130mph
